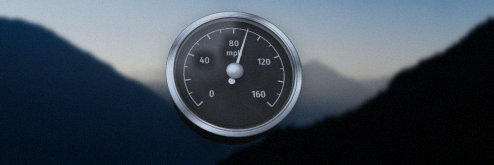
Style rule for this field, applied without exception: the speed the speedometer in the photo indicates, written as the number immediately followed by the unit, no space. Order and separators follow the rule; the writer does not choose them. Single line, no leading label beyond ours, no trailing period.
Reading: 90mph
